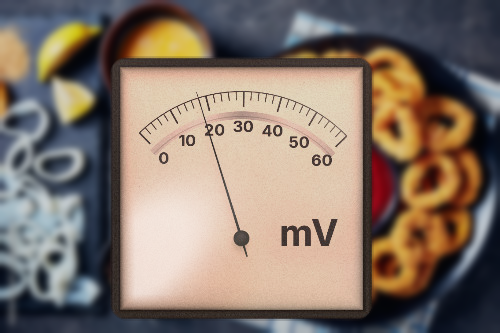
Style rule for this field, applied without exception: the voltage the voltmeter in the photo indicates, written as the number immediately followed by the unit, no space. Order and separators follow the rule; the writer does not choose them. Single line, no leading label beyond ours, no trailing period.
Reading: 18mV
